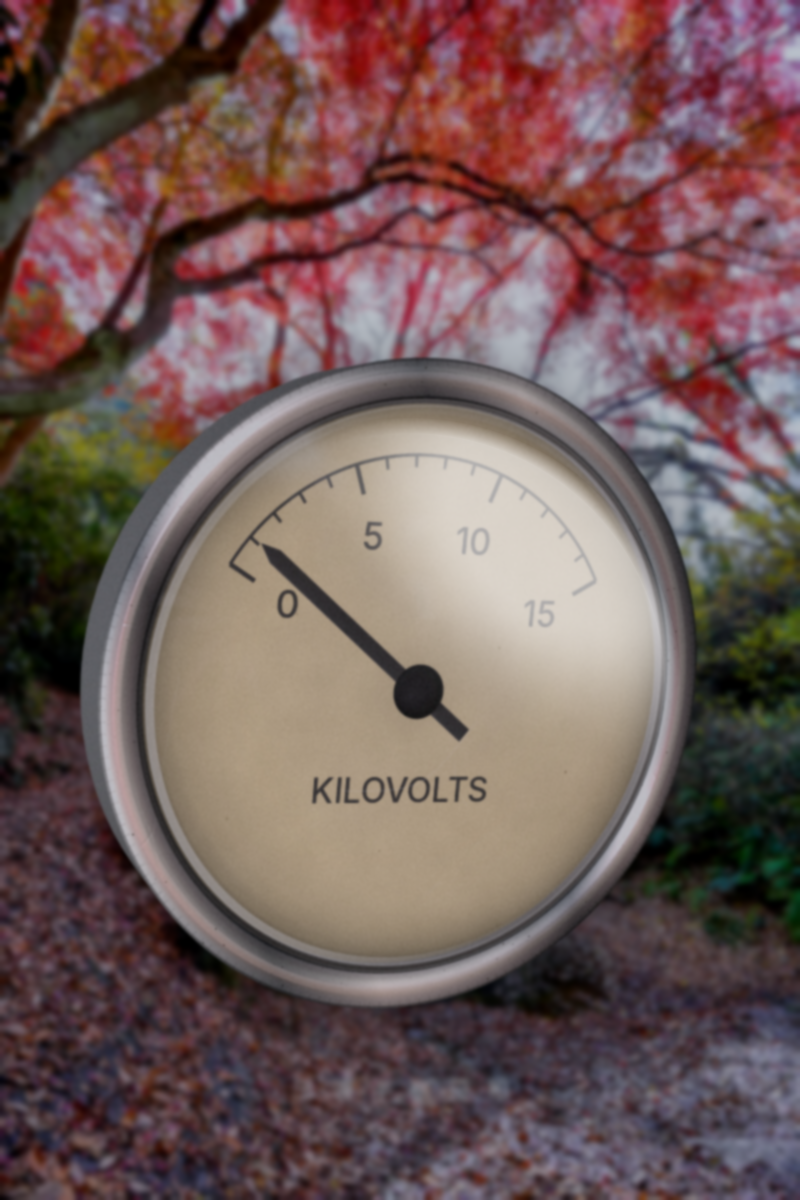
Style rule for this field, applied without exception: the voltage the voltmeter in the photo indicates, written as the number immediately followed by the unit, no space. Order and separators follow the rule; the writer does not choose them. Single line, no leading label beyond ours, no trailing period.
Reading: 1kV
